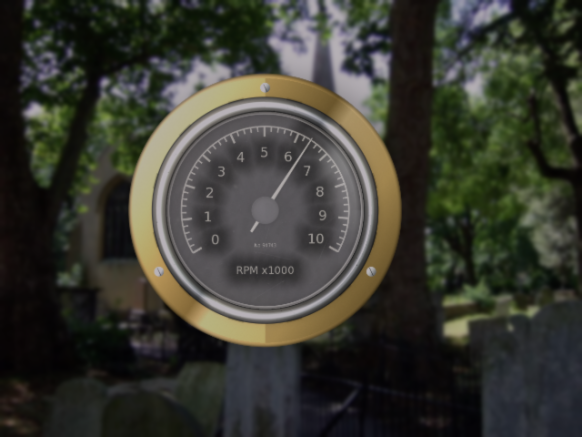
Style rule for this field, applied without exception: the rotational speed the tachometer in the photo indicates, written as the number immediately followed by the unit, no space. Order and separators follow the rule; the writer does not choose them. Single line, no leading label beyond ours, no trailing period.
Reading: 6400rpm
